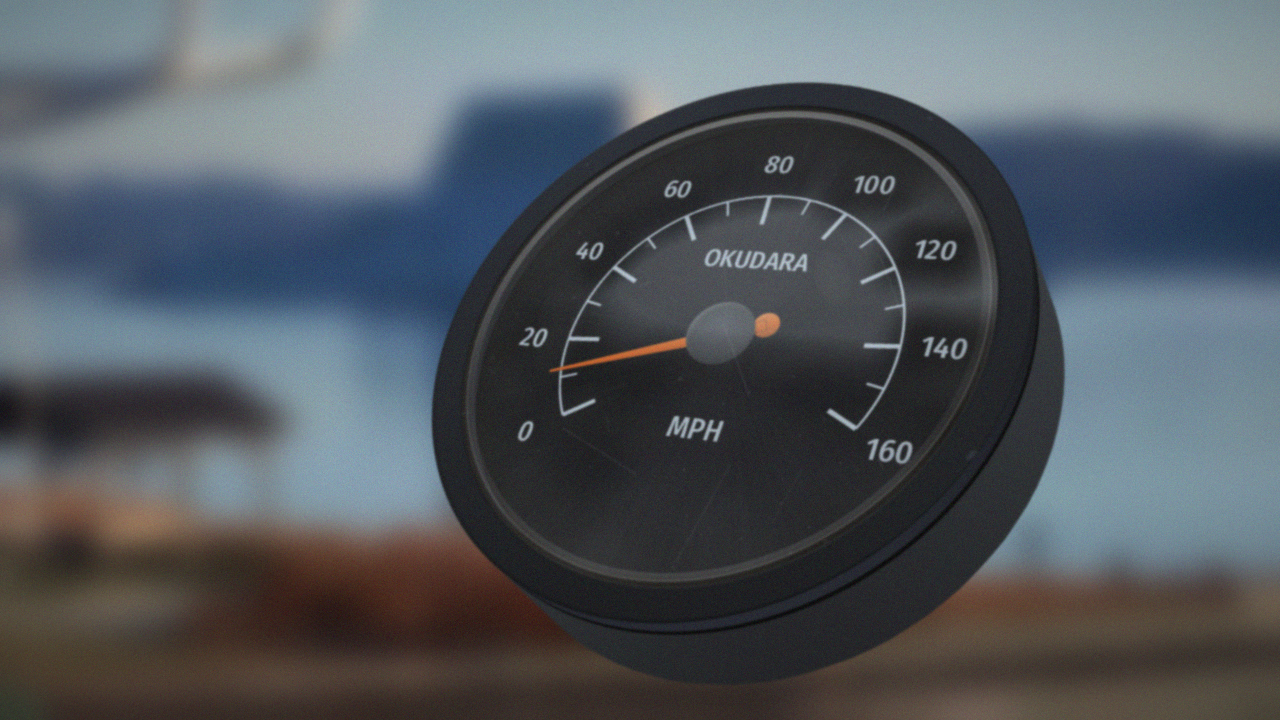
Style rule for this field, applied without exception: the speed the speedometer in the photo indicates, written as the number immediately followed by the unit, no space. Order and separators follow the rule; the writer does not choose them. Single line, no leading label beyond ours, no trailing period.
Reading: 10mph
